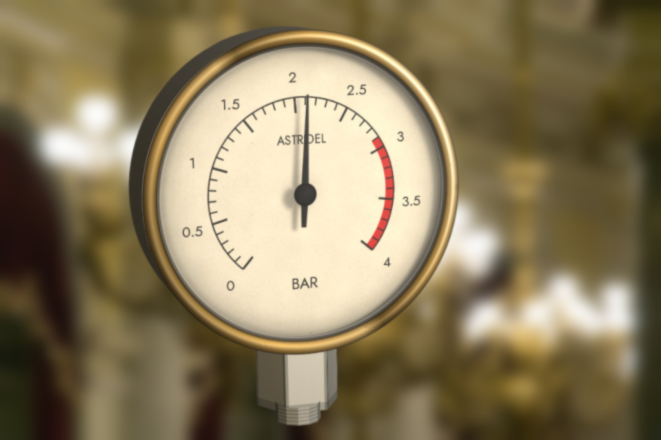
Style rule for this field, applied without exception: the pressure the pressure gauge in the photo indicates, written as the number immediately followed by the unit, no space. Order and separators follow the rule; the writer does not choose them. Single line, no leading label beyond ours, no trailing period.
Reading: 2.1bar
